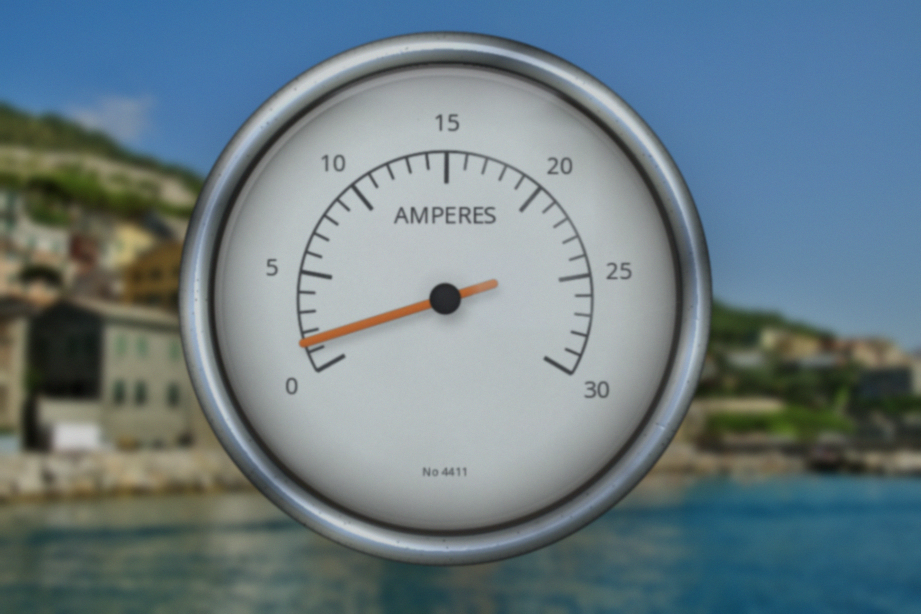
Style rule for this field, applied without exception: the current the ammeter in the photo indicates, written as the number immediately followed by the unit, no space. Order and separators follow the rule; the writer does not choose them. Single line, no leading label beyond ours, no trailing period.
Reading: 1.5A
